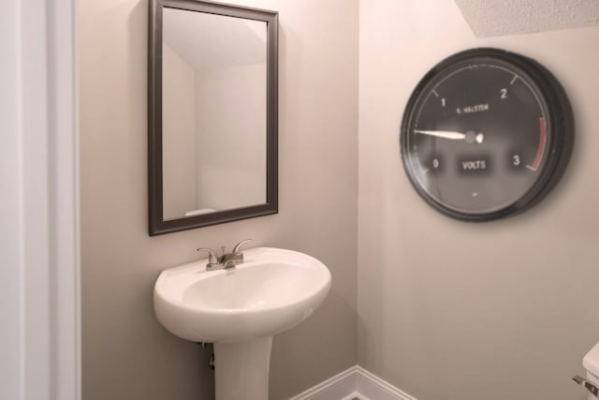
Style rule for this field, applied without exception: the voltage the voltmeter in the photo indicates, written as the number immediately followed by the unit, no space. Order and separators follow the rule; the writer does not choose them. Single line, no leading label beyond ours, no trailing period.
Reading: 0.5V
